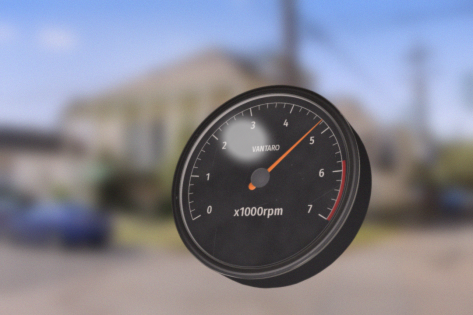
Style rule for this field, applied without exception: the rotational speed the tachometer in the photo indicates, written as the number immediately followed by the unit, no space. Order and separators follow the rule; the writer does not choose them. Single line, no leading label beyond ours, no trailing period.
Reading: 4800rpm
